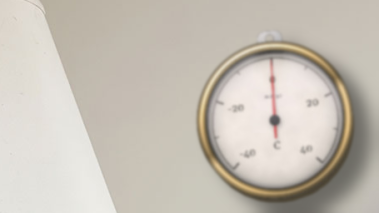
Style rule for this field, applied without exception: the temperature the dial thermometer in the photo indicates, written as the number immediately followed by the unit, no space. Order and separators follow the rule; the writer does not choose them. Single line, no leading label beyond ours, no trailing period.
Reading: 0°C
